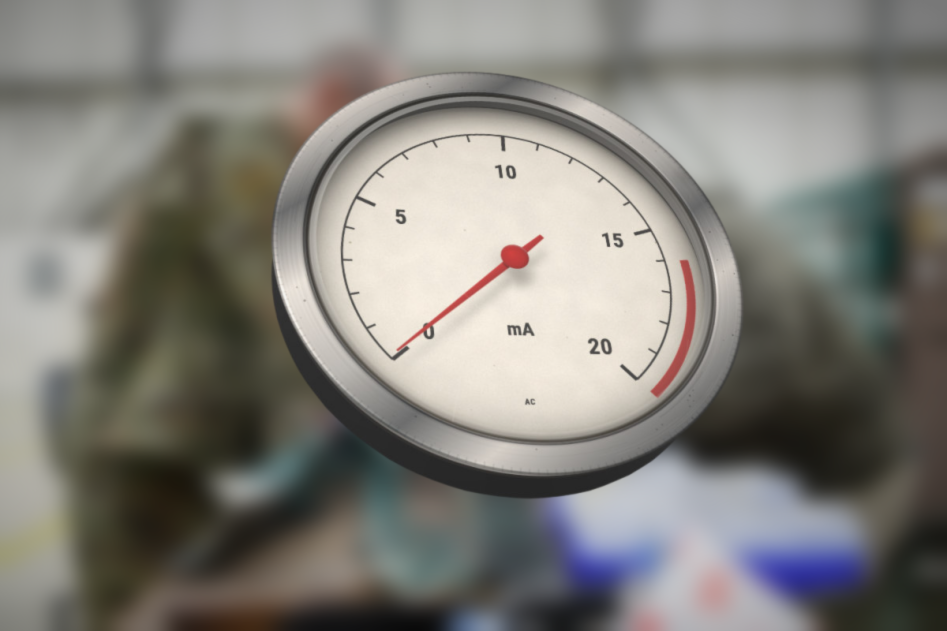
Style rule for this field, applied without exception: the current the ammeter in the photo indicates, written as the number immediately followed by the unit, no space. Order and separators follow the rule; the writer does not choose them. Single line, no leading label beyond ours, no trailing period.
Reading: 0mA
